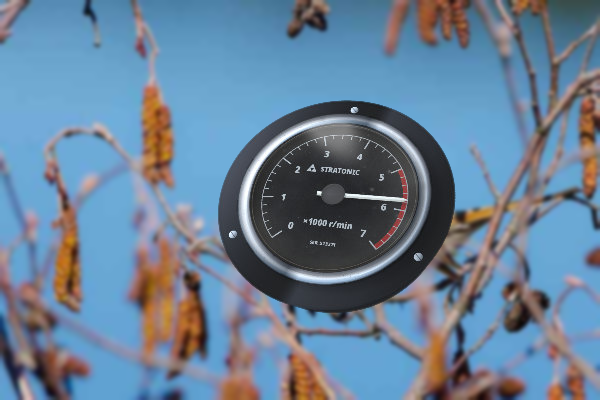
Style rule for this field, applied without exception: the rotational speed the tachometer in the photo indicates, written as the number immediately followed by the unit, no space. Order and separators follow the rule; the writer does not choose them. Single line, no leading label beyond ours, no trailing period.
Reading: 5800rpm
